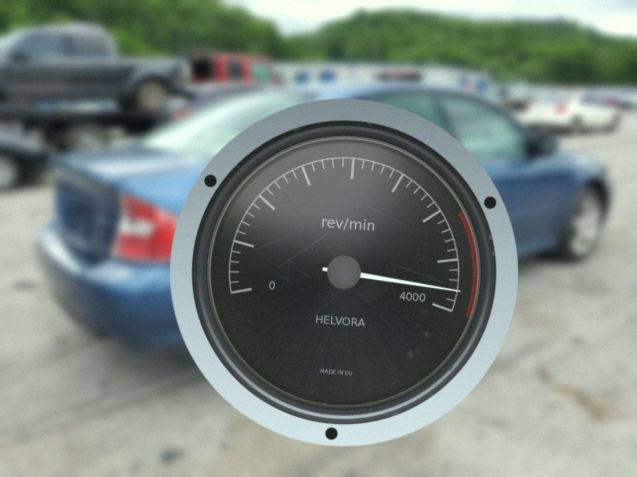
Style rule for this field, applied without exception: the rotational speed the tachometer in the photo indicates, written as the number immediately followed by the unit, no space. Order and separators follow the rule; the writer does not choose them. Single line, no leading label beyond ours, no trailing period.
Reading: 3800rpm
